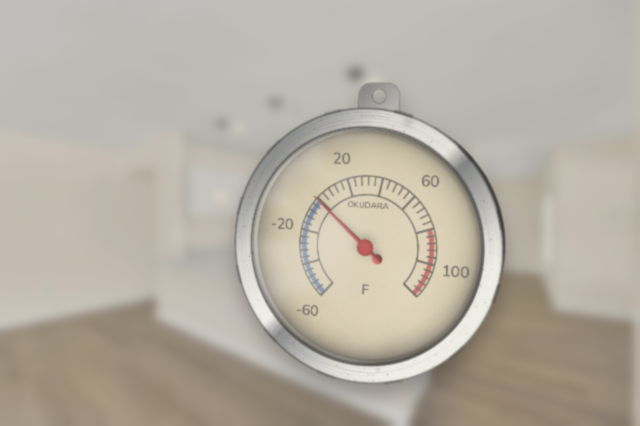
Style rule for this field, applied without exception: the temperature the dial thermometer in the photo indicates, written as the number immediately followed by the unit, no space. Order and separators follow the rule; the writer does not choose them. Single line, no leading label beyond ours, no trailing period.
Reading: 0°F
